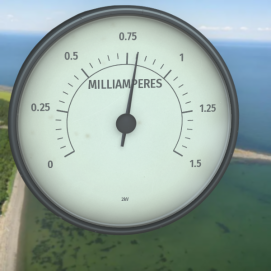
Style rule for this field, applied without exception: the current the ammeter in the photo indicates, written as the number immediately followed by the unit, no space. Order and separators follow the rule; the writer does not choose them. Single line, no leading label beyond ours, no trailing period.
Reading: 0.8mA
